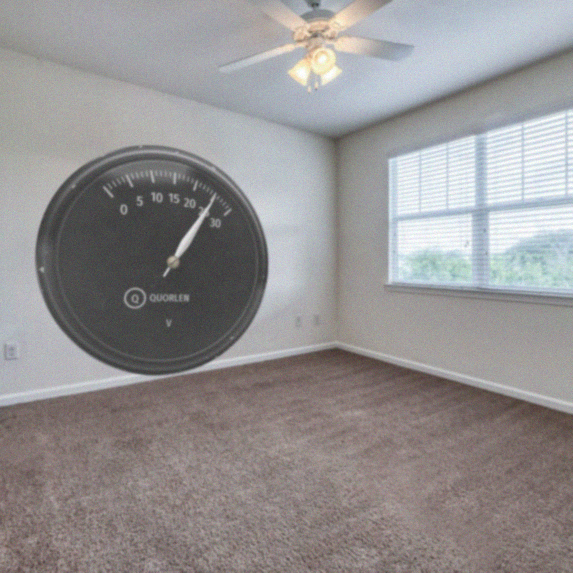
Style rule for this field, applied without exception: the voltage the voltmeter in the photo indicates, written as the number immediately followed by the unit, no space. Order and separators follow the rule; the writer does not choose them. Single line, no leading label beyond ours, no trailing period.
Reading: 25V
